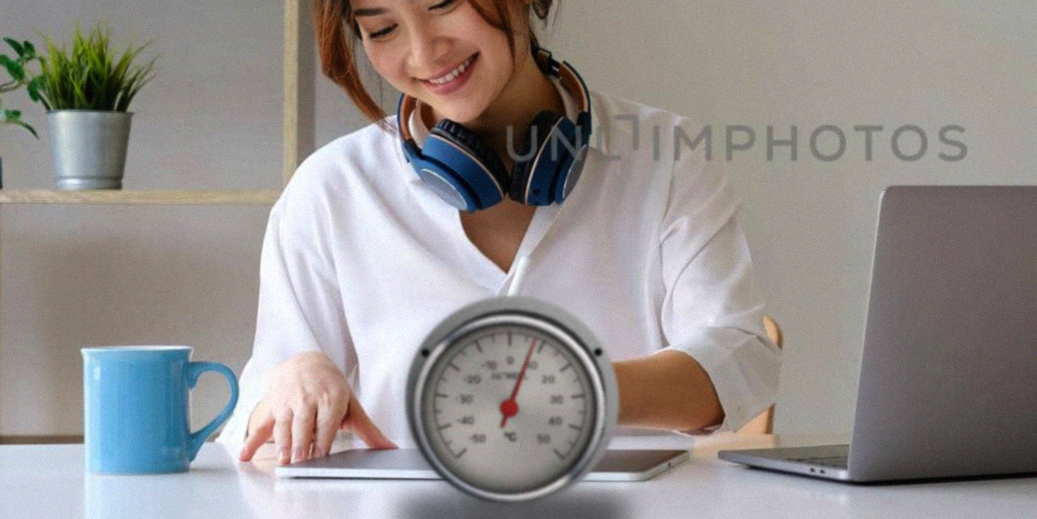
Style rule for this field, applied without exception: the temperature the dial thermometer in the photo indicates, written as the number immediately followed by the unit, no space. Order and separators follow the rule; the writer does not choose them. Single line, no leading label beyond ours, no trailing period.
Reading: 7.5°C
